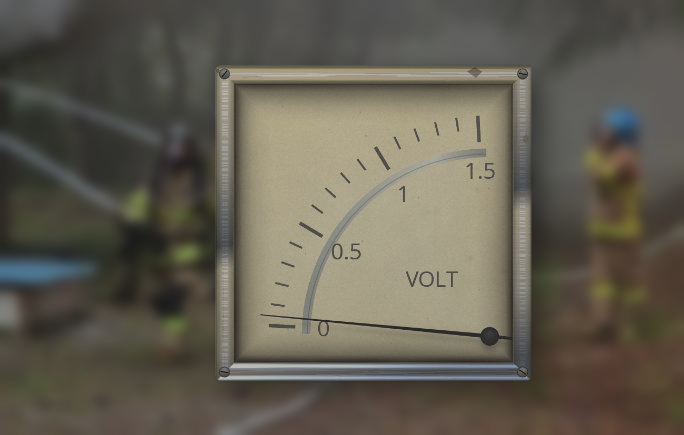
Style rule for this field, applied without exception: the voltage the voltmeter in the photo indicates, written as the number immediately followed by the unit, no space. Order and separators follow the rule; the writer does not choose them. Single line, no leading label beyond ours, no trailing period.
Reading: 0.05V
